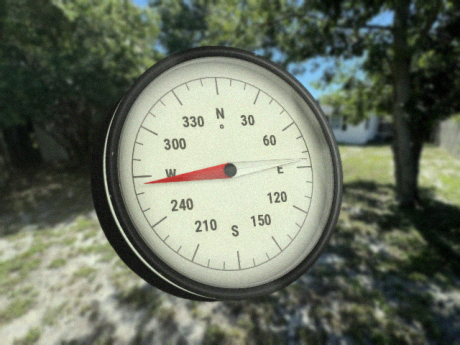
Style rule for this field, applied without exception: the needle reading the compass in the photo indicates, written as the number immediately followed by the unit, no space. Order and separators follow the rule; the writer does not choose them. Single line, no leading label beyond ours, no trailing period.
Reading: 265°
